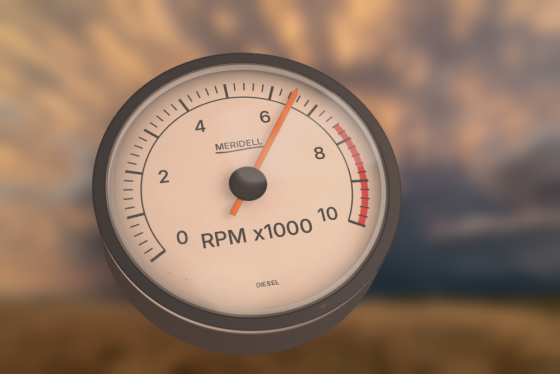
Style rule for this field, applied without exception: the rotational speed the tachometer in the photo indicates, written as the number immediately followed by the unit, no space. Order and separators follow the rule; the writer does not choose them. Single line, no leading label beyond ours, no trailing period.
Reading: 6500rpm
